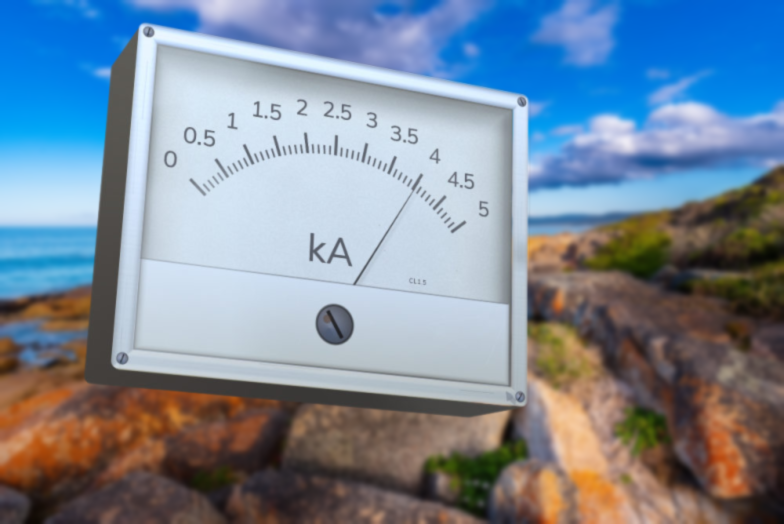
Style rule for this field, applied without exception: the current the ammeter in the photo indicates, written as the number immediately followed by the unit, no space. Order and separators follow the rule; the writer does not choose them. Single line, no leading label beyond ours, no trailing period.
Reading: 4kA
